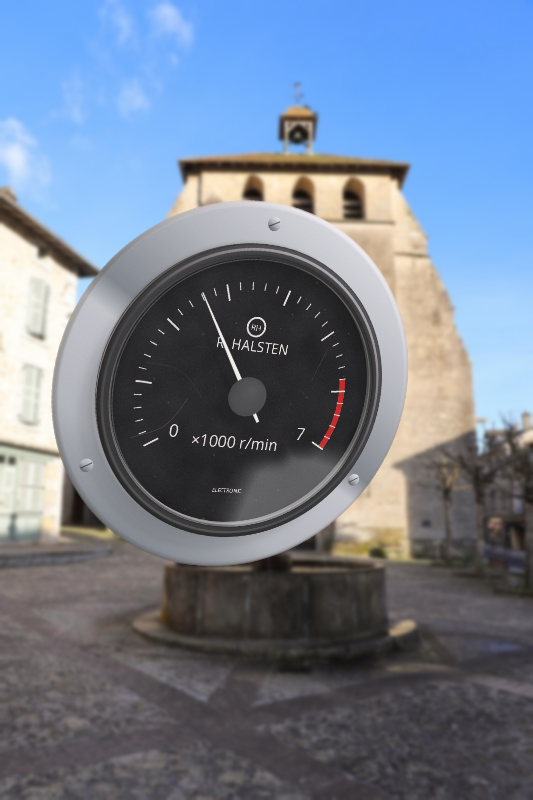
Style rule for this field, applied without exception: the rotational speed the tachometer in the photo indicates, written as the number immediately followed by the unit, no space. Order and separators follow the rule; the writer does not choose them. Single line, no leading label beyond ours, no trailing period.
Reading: 2600rpm
